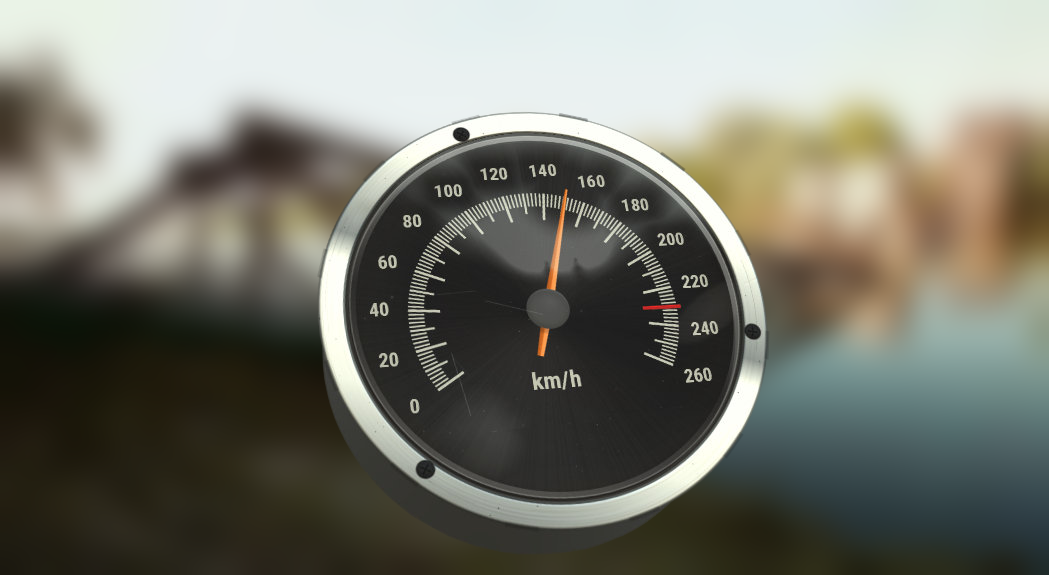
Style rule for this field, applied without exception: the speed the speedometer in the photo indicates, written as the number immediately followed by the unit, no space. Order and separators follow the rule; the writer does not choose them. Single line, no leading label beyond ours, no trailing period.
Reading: 150km/h
